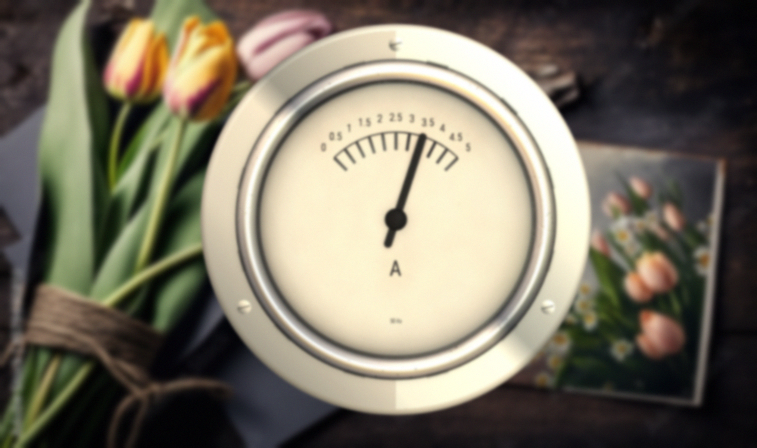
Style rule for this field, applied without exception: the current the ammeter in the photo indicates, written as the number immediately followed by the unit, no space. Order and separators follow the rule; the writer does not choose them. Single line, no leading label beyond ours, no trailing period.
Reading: 3.5A
